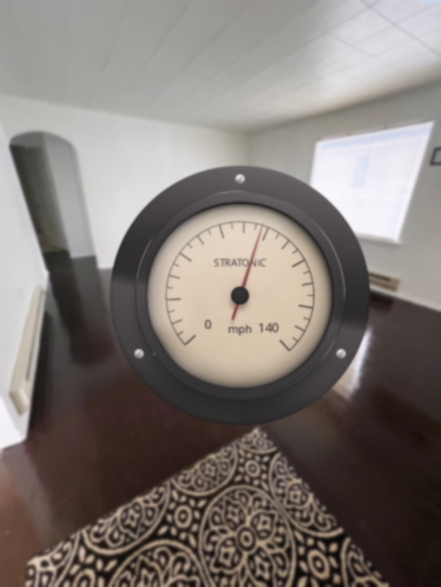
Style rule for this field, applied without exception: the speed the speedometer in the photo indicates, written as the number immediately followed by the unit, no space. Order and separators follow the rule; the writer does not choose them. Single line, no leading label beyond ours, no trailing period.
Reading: 77.5mph
